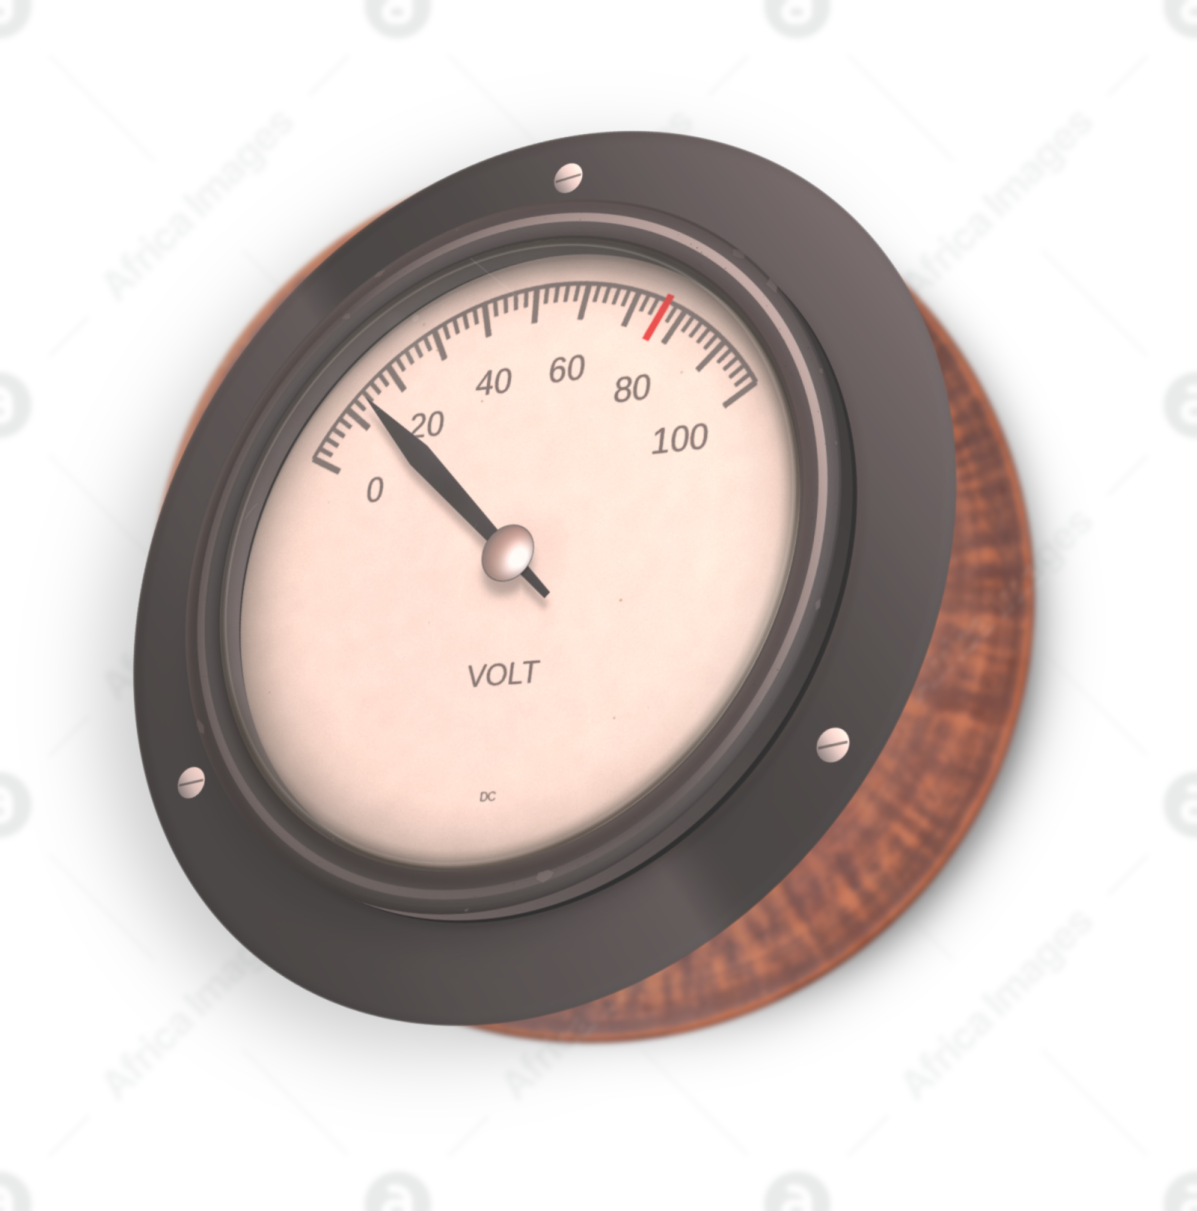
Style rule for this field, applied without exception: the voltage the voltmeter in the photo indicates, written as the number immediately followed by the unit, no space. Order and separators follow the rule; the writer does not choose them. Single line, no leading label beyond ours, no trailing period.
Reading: 14V
